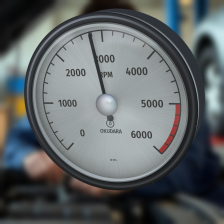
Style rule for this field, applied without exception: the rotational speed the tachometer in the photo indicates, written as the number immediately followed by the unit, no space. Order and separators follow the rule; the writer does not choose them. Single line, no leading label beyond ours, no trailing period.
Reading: 2800rpm
